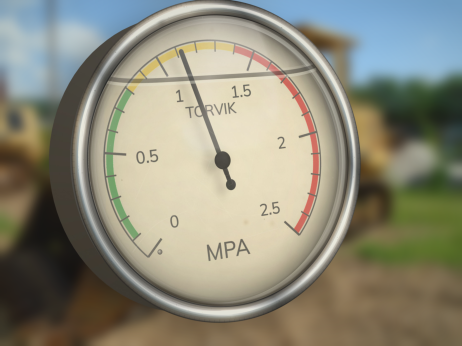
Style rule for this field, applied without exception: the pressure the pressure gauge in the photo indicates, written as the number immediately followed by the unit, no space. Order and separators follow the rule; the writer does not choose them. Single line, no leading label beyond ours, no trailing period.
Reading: 1.1MPa
